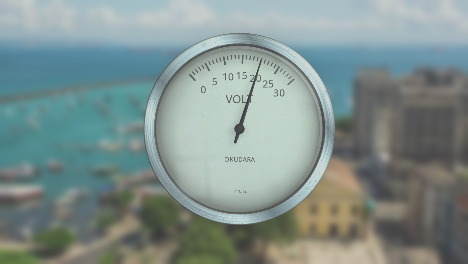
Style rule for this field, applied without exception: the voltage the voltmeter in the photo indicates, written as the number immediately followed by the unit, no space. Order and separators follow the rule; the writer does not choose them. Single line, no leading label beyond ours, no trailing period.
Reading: 20V
